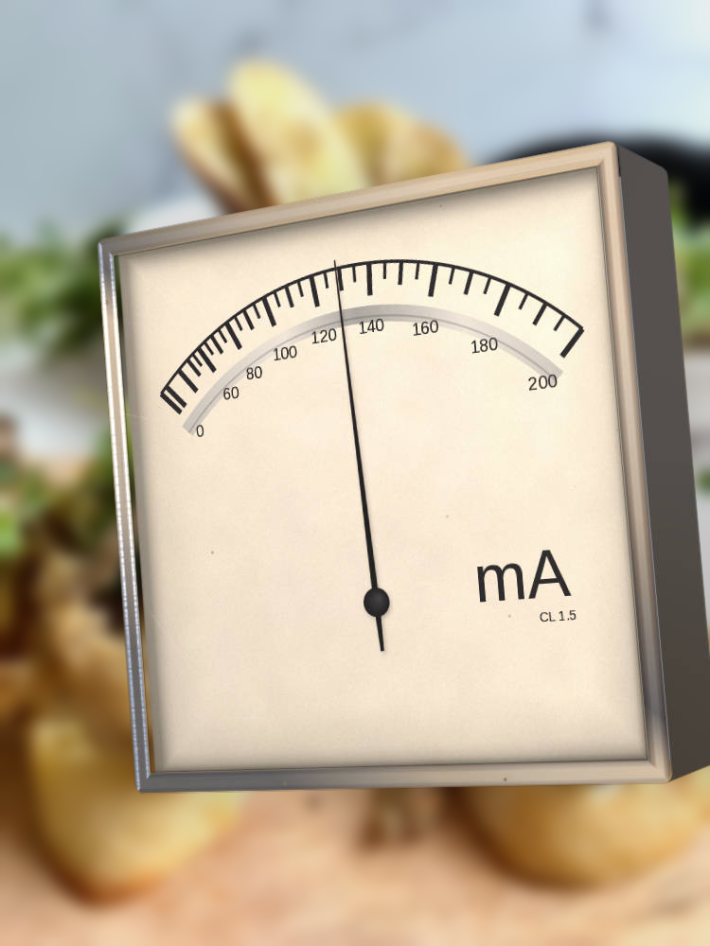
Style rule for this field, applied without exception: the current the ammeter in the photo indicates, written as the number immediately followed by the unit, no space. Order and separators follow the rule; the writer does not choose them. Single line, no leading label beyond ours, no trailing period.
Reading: 130mA
